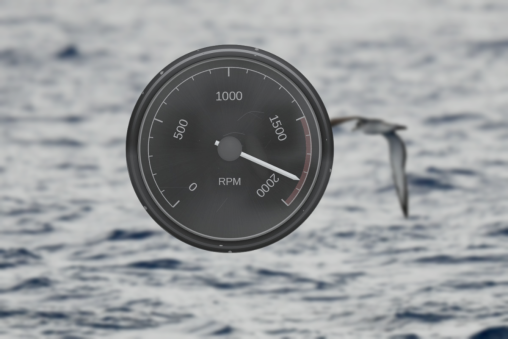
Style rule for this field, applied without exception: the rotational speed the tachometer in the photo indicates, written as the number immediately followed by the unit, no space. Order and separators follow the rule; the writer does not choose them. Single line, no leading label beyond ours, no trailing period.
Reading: 1850rpm
